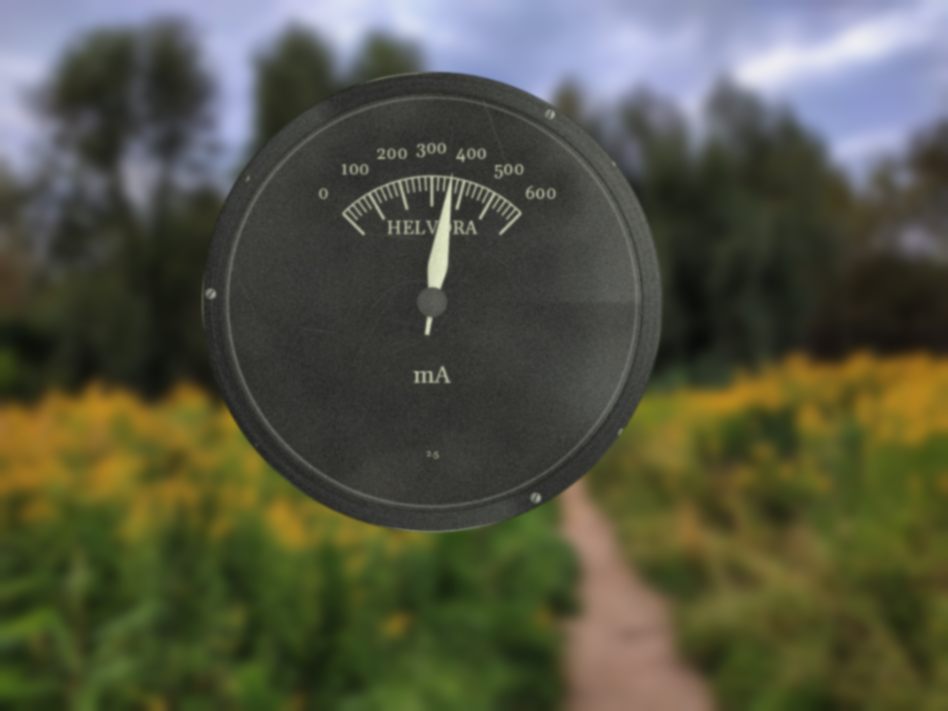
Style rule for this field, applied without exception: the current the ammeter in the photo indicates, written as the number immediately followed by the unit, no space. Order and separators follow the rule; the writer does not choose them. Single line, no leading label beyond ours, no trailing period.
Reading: 360mA
